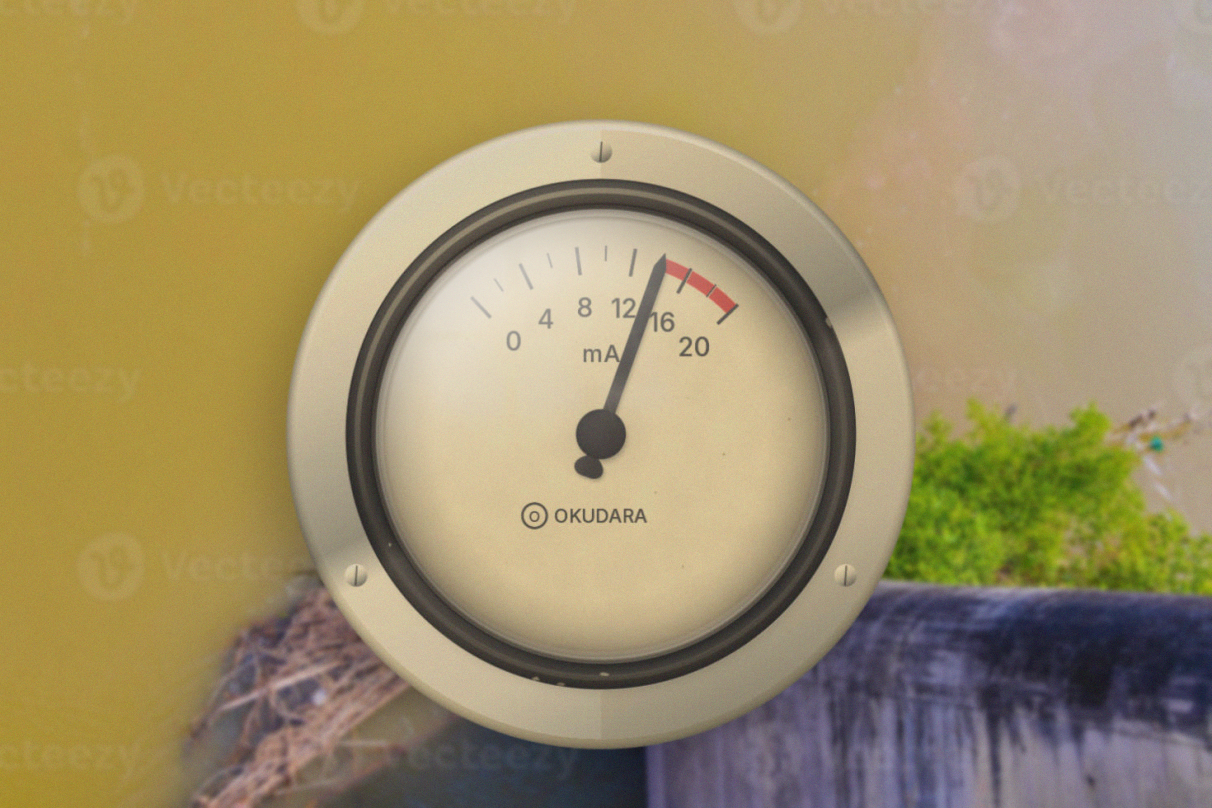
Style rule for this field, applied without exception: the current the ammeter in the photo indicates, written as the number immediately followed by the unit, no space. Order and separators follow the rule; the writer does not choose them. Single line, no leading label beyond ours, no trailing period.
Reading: 14mA
